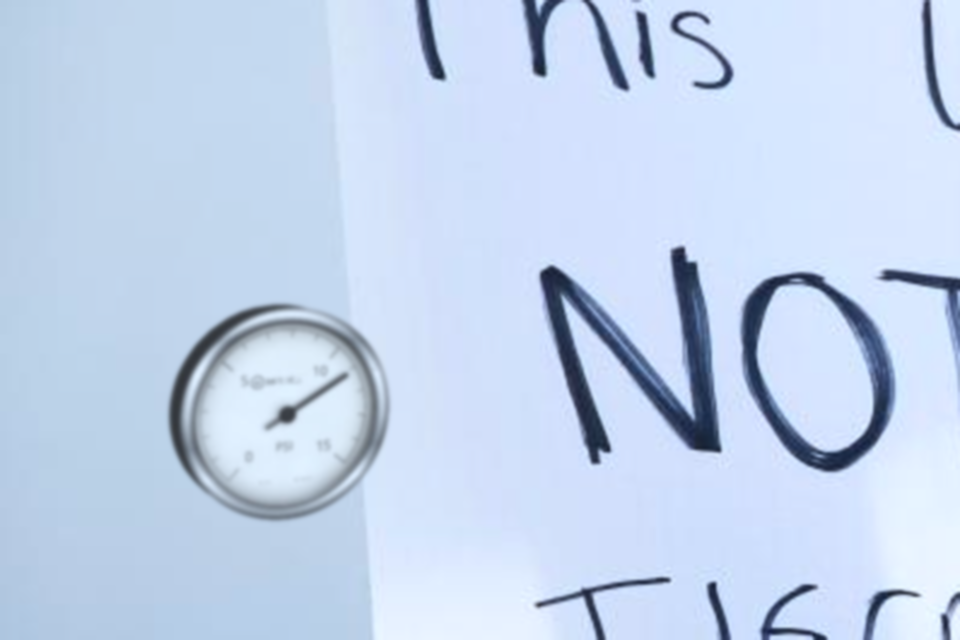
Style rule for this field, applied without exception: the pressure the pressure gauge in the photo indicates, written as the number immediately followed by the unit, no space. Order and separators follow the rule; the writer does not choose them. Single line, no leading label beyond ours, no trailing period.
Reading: 11psi
